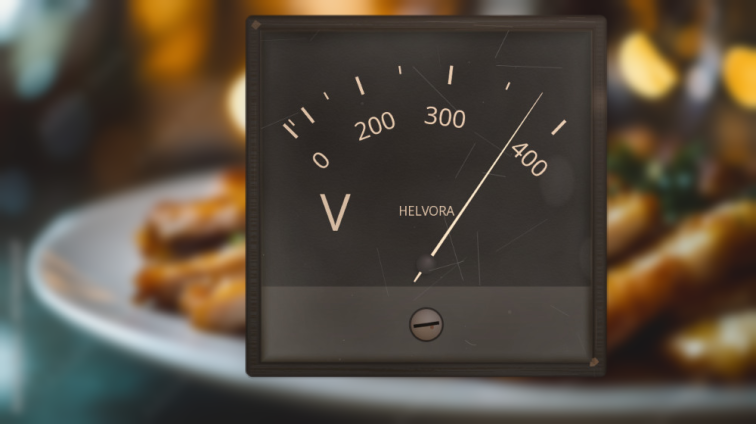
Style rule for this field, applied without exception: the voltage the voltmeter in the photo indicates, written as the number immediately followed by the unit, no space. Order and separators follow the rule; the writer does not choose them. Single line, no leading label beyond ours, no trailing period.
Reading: 375V
